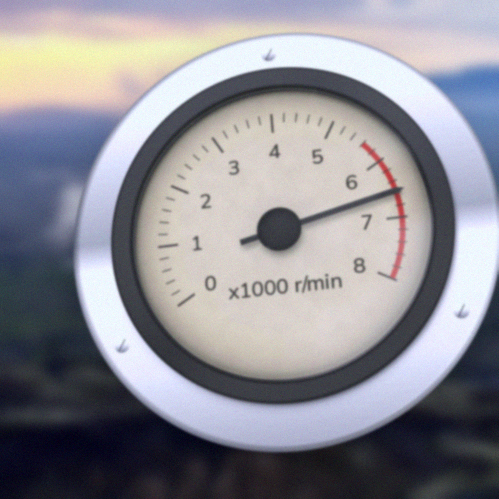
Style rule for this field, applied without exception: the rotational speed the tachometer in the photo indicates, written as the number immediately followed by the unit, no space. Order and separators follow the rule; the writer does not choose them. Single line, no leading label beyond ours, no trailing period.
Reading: 6600rpm
